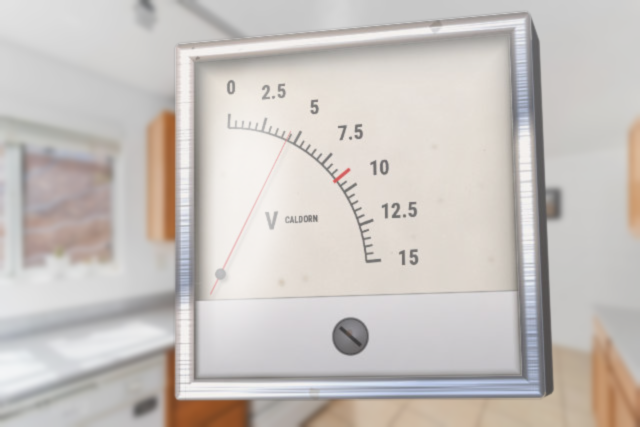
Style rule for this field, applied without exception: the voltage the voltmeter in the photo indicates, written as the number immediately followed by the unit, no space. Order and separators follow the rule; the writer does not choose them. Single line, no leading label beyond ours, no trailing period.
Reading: 4.5V
